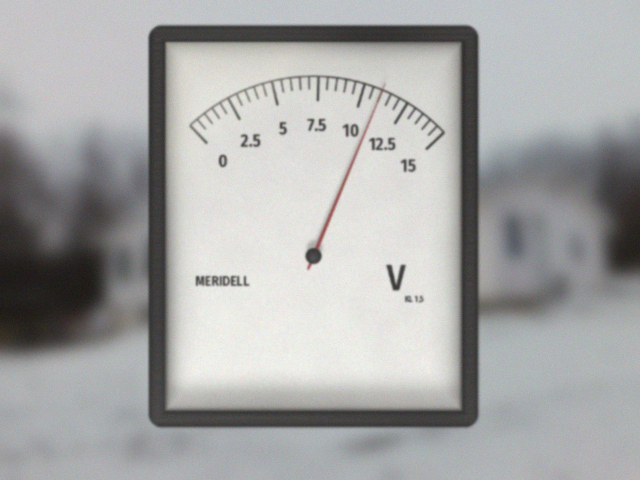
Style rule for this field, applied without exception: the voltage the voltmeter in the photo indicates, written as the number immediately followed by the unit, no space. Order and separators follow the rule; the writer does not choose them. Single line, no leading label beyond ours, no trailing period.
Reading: 11V
